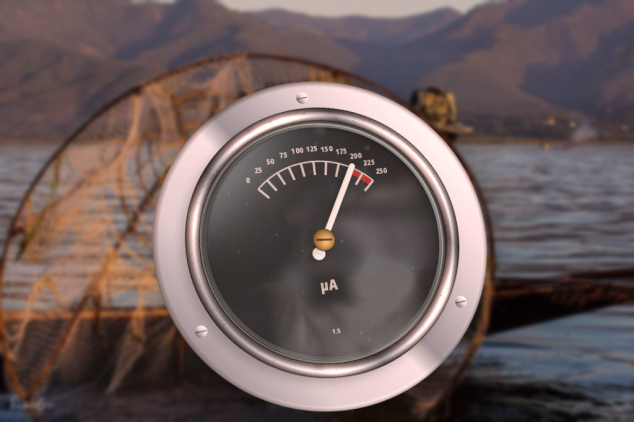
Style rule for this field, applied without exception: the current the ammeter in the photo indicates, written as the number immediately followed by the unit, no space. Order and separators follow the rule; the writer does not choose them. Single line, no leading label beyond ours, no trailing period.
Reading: 200µA
